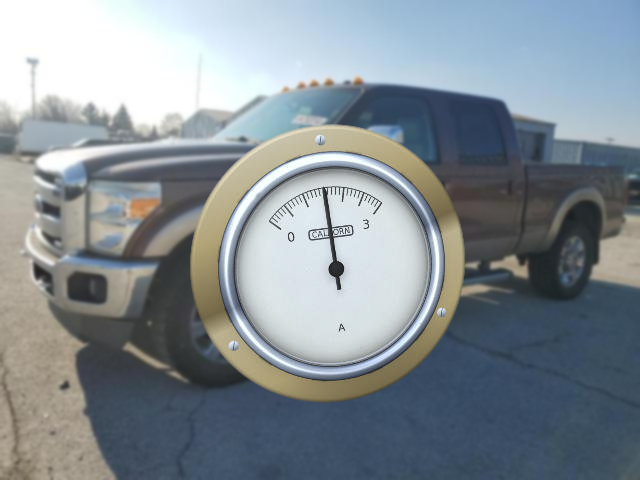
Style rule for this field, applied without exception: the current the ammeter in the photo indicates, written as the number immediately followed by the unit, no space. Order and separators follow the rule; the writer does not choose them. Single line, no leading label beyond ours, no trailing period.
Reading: 1.5A
